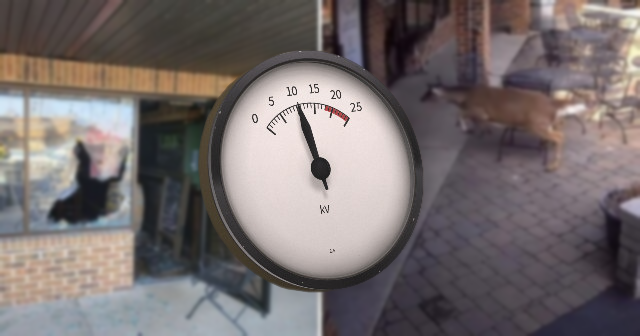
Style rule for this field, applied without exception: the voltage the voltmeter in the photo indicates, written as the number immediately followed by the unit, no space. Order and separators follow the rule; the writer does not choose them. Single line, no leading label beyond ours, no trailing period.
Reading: 10kV
